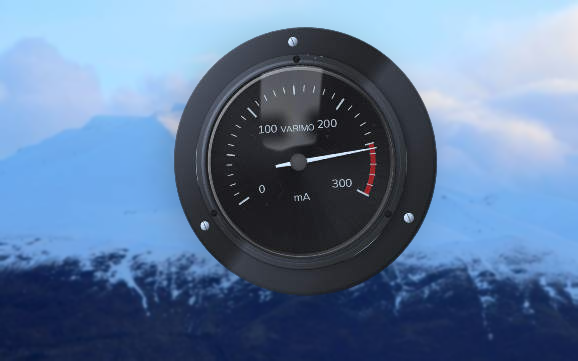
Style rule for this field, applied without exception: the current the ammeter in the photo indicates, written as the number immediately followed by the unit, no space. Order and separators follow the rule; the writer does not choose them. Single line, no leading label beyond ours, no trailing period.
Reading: 255mA
